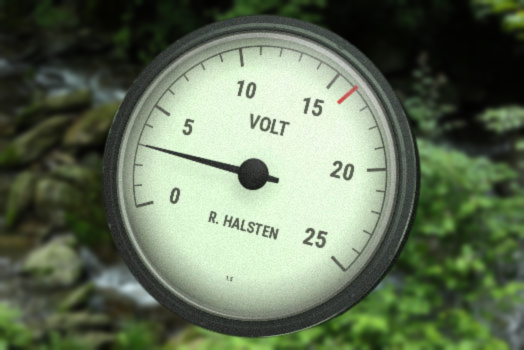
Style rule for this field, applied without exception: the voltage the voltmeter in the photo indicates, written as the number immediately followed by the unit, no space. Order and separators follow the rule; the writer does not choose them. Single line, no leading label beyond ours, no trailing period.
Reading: 3V
